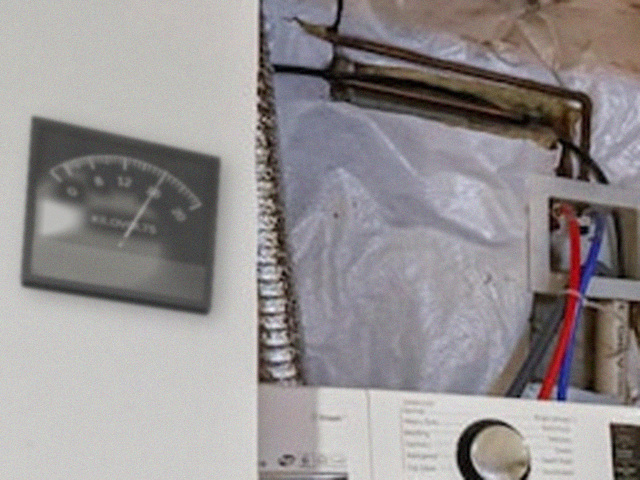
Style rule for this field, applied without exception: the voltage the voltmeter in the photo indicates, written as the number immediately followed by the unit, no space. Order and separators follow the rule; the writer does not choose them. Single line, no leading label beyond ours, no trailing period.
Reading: 16kV
